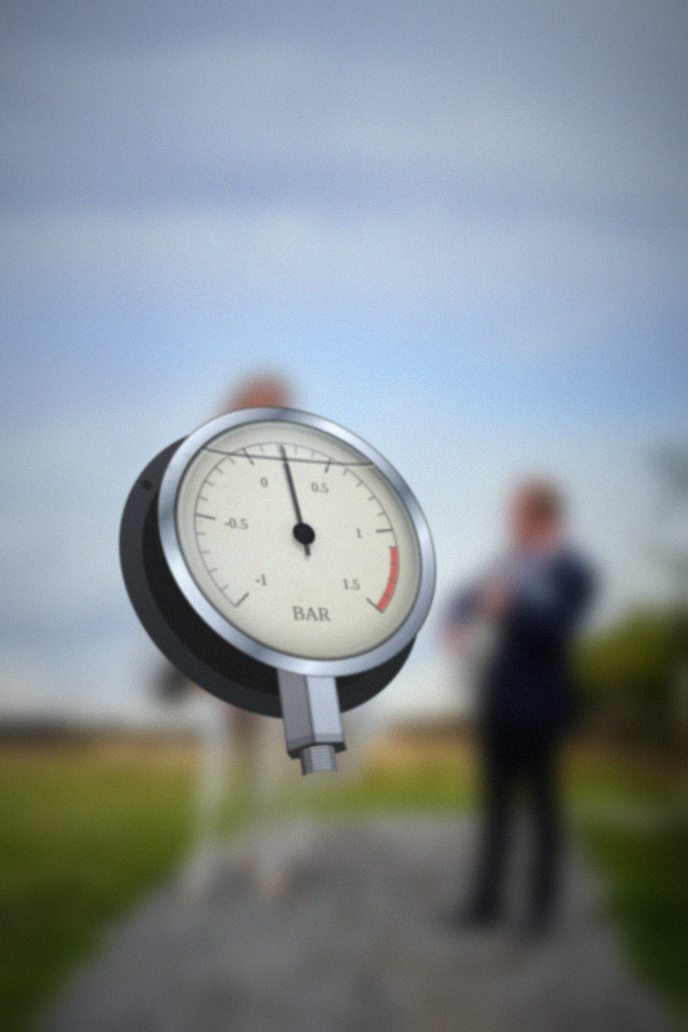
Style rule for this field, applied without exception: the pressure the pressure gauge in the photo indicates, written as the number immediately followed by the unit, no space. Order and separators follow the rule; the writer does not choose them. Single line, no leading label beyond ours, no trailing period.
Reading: 0.2bar
